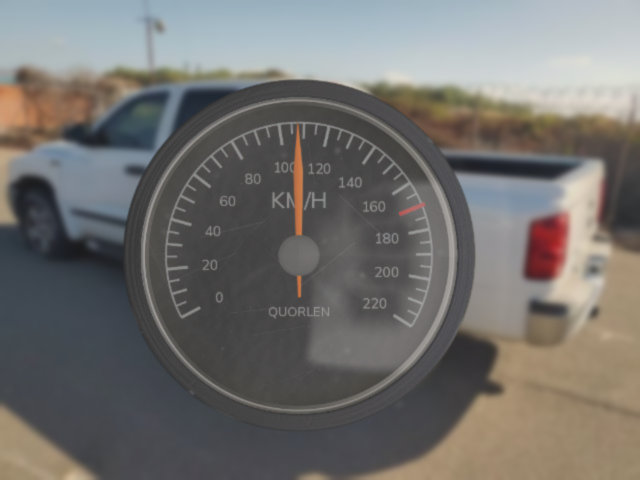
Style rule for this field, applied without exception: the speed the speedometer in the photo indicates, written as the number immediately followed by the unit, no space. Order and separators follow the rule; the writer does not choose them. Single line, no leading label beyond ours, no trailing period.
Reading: 107.5km/h
